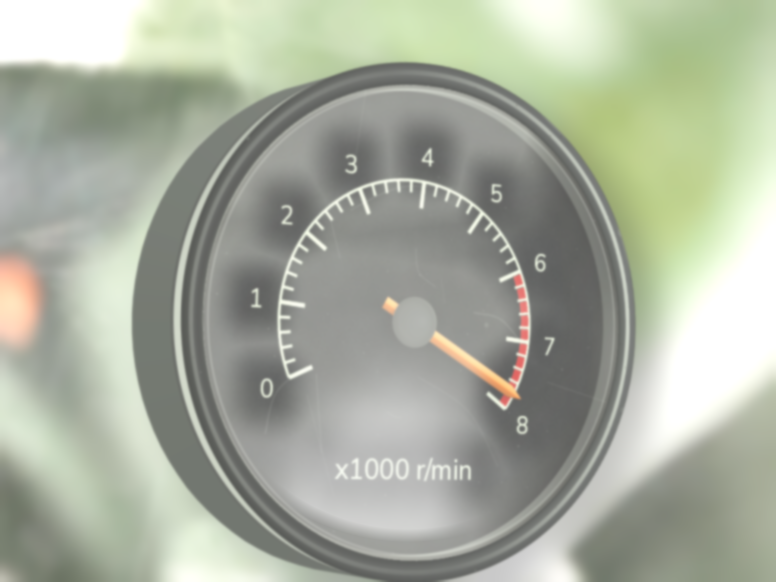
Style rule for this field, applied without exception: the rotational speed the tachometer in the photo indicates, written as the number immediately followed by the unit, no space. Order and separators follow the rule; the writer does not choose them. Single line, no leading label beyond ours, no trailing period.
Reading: 7800rpm
